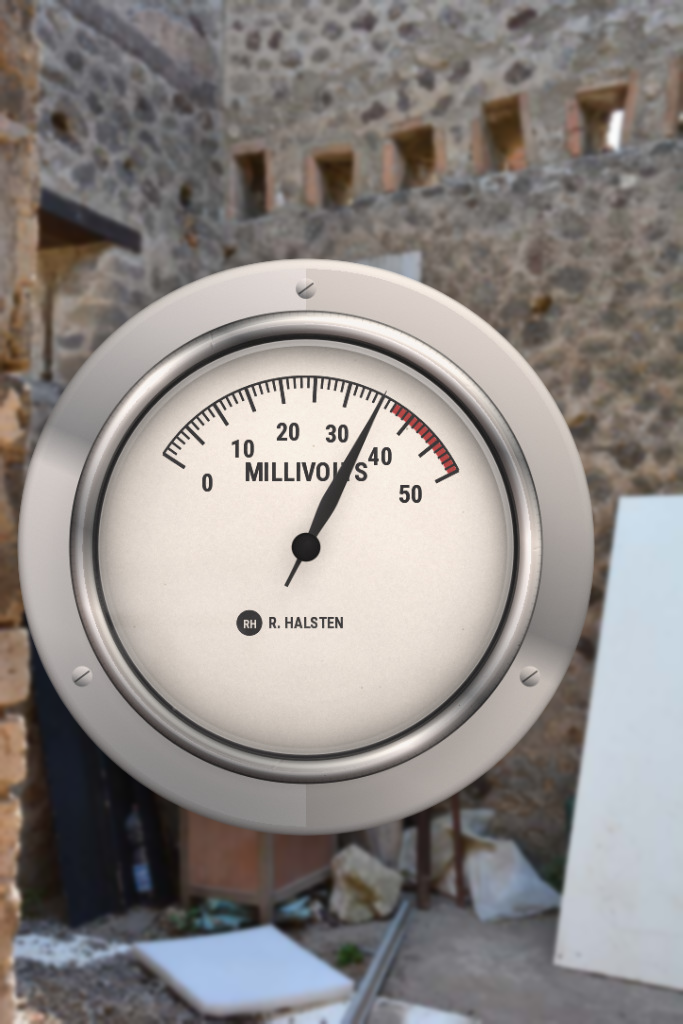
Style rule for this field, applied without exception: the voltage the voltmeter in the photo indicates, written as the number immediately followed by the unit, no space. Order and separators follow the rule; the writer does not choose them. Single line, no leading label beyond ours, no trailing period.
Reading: 35mV
